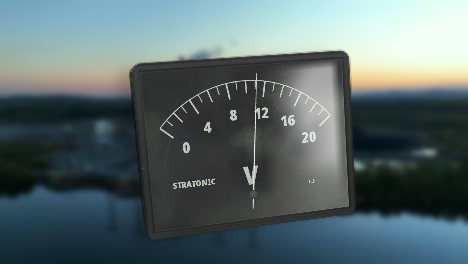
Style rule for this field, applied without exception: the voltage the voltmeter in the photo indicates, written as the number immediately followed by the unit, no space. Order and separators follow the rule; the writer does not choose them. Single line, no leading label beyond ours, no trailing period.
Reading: 11V
